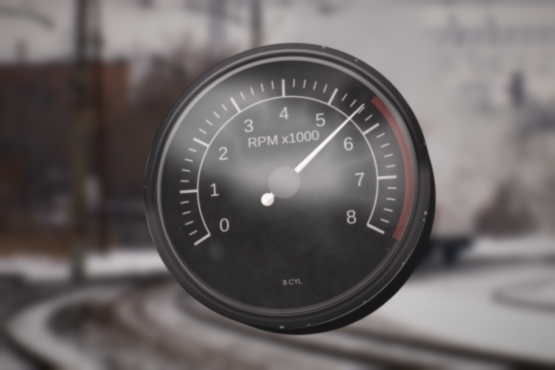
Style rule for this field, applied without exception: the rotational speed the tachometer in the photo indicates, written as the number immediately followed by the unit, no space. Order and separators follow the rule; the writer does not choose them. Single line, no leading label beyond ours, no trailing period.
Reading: 5600rpm
